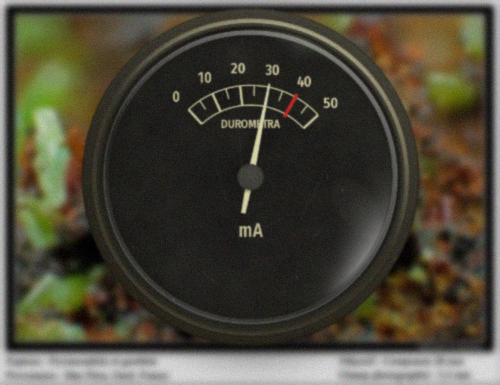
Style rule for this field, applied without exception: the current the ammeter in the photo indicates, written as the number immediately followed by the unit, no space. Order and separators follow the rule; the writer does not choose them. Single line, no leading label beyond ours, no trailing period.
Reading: 30mA
